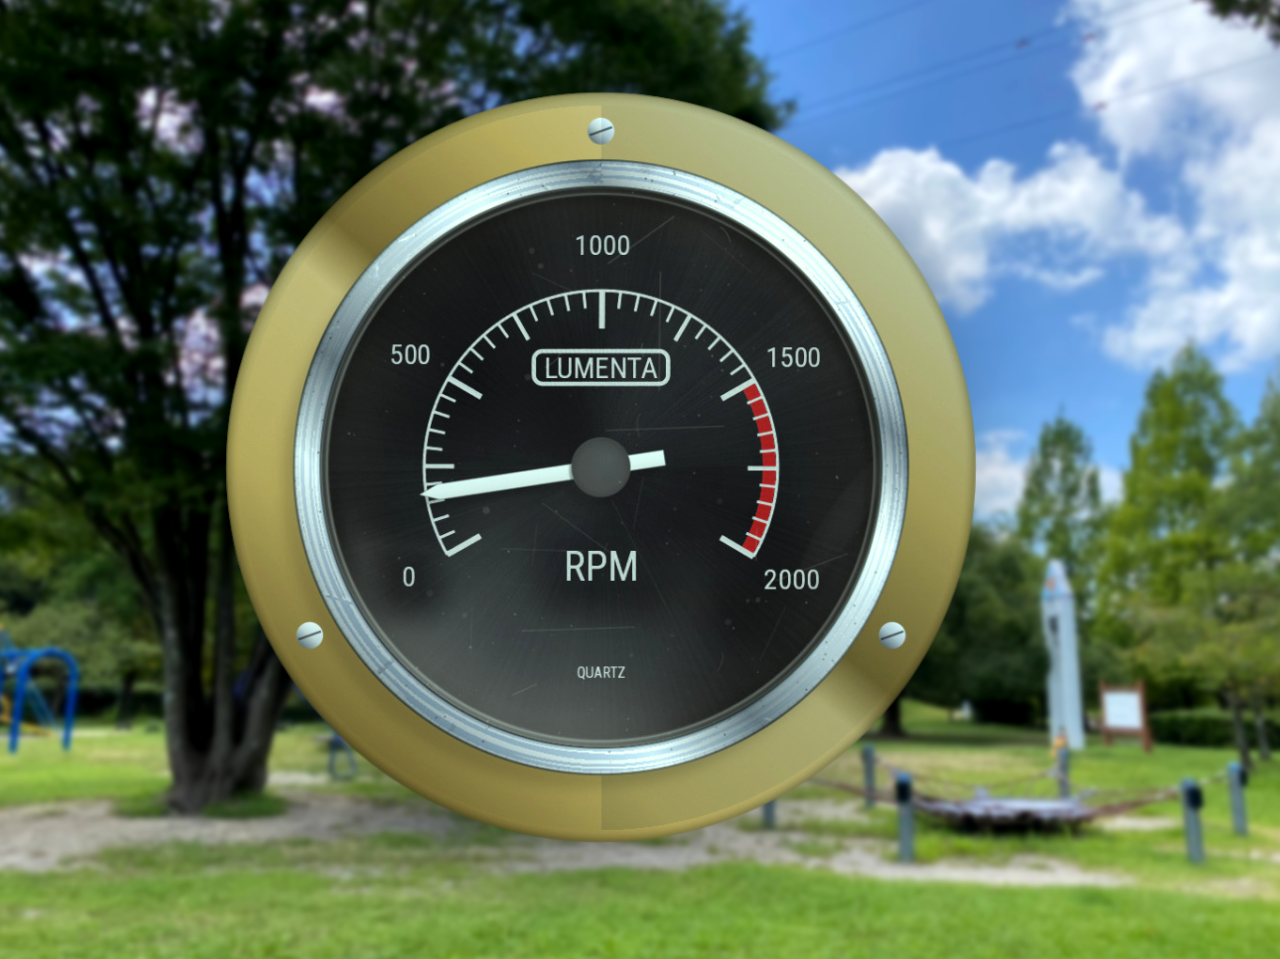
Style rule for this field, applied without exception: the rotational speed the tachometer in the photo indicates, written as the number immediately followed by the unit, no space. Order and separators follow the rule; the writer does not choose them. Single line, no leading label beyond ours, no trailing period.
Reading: 175rpm
